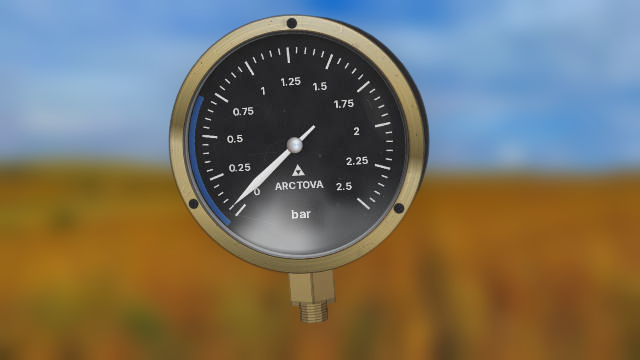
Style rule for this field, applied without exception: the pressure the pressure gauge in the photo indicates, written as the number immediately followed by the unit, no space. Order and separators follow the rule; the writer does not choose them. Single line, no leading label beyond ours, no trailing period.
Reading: 0.05bar
